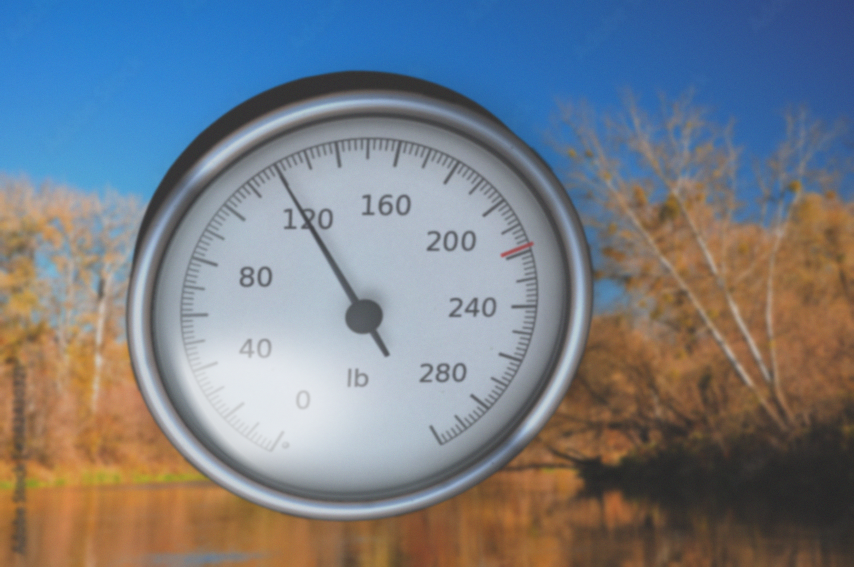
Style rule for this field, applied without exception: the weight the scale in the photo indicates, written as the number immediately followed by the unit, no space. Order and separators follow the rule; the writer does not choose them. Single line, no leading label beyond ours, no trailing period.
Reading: 120lb
